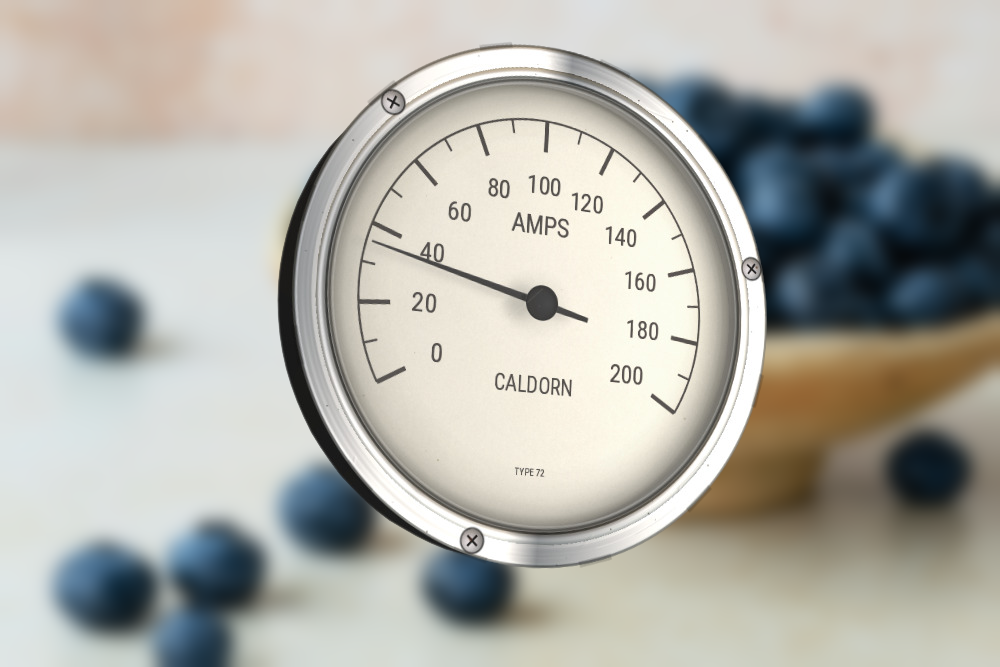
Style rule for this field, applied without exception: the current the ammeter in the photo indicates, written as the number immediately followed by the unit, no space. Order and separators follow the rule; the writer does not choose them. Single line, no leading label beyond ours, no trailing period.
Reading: 35A
